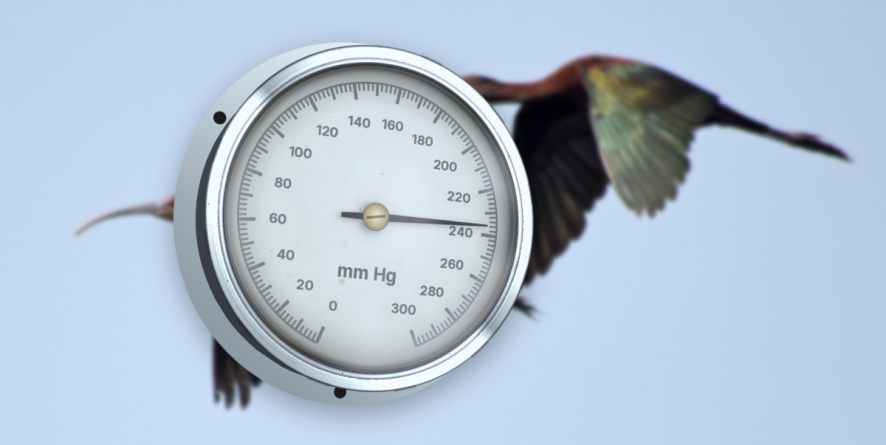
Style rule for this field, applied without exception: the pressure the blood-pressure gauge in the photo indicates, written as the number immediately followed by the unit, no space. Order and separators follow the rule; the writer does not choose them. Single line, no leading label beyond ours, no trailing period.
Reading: 236mmHg
